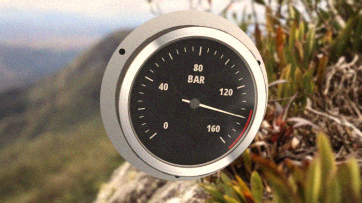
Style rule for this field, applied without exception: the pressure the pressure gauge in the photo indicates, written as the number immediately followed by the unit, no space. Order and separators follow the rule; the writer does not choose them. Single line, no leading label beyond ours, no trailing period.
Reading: 140bar
